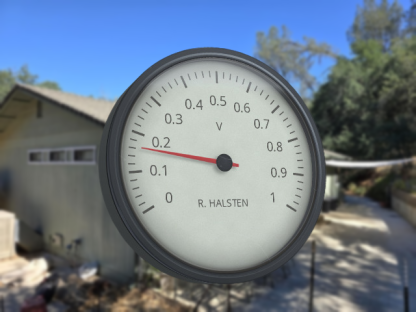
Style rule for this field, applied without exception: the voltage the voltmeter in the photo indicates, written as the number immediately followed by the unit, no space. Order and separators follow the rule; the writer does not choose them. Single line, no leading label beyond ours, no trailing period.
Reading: 0.16V
